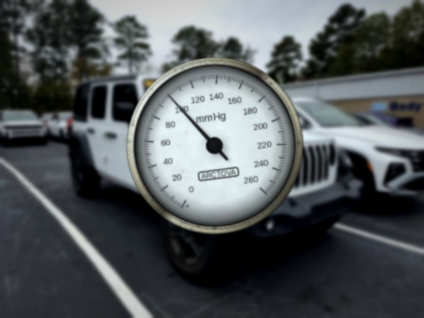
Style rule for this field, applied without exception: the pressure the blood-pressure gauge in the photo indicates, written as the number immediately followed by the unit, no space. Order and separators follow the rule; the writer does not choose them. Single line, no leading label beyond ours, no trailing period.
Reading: 100mmHg
